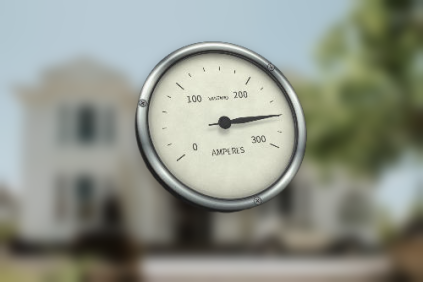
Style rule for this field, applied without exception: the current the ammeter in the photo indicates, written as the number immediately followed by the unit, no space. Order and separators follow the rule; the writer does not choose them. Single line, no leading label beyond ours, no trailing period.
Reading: 260A
